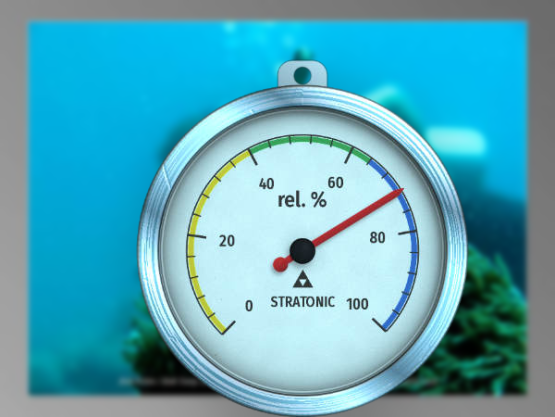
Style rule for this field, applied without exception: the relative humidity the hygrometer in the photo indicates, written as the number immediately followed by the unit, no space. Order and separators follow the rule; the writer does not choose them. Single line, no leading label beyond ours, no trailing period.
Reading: 72%
